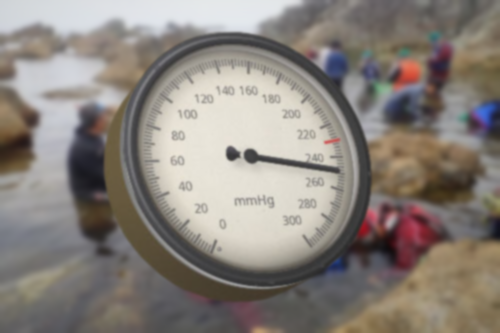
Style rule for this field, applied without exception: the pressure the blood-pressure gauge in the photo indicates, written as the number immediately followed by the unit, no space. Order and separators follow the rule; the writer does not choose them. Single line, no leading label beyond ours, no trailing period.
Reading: 250mmHg
